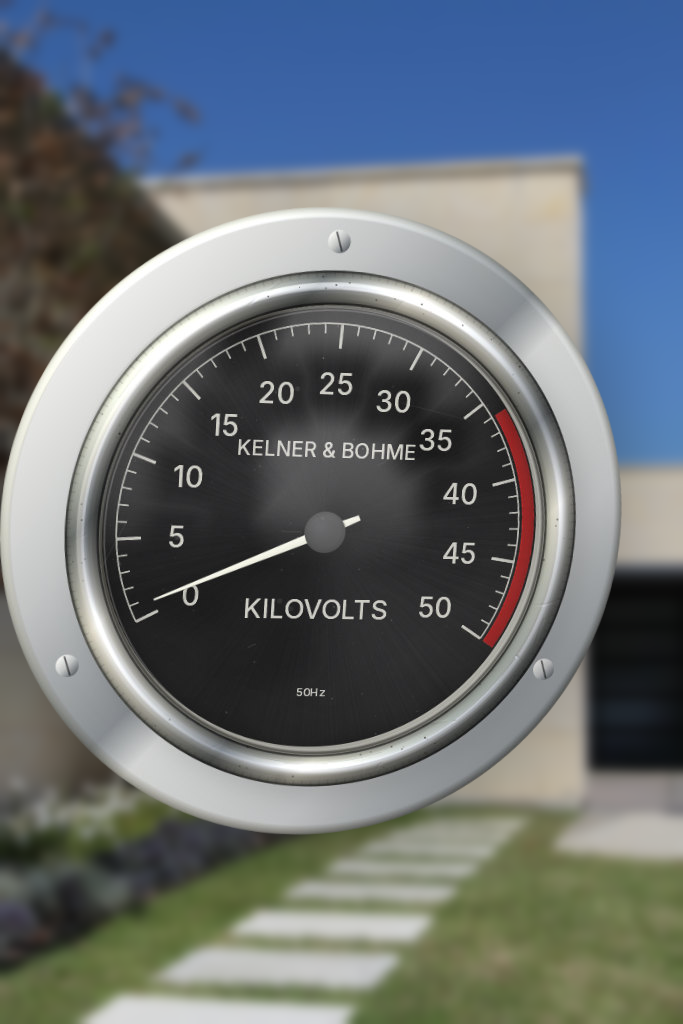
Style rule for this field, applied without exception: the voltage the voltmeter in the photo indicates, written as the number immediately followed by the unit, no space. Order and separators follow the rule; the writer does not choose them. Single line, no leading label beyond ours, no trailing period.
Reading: 1kV
